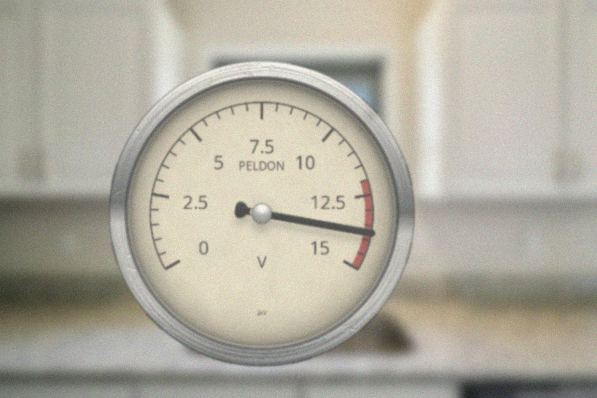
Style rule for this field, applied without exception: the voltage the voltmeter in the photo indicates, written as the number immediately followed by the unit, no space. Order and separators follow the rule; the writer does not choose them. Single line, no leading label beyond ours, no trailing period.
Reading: 13.75V
